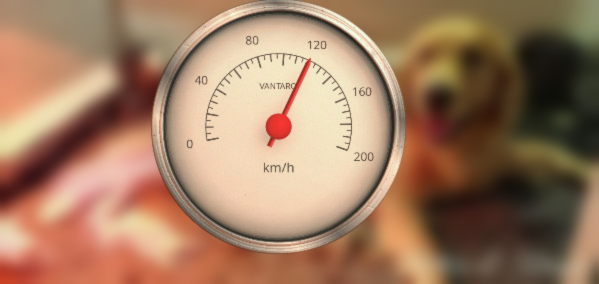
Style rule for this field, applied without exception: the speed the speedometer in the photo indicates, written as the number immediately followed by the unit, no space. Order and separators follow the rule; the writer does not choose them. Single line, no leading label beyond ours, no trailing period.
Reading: 120km/h
